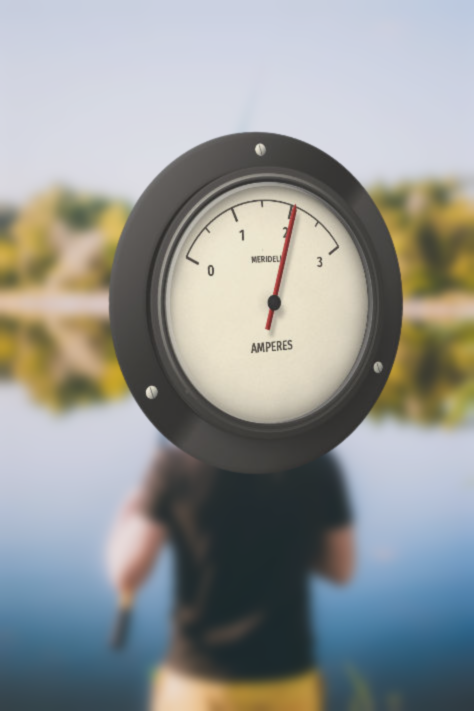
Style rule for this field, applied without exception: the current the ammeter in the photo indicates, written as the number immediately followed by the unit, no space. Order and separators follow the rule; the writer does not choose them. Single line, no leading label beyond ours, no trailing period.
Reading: 2A
